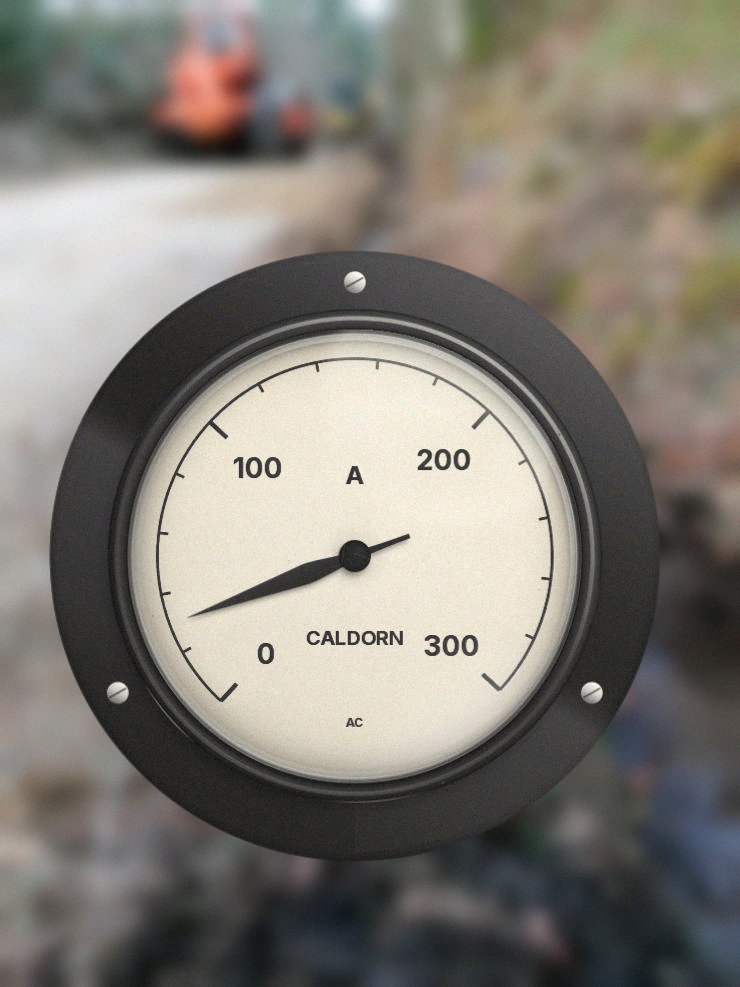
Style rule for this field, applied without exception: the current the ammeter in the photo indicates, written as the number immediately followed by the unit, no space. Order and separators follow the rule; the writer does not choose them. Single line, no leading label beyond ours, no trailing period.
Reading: 30A
